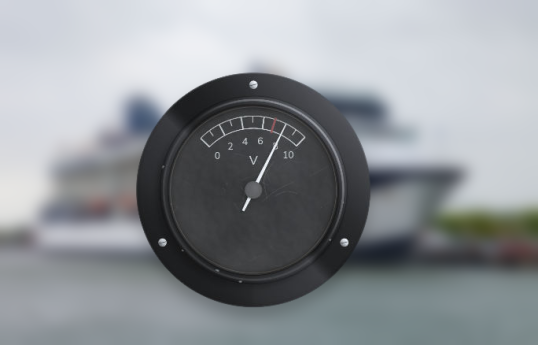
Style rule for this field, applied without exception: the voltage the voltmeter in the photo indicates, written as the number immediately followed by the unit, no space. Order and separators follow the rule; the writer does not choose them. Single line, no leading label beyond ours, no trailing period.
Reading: 8V
